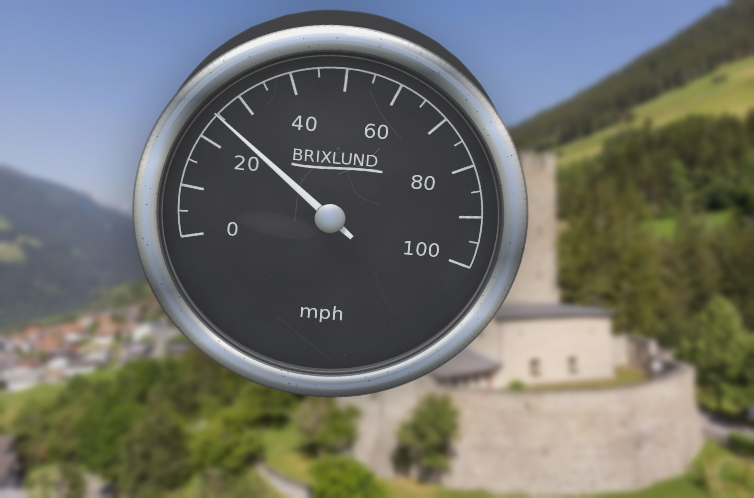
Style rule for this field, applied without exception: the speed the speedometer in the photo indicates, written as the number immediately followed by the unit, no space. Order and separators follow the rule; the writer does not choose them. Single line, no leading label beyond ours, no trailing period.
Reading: 25mph
